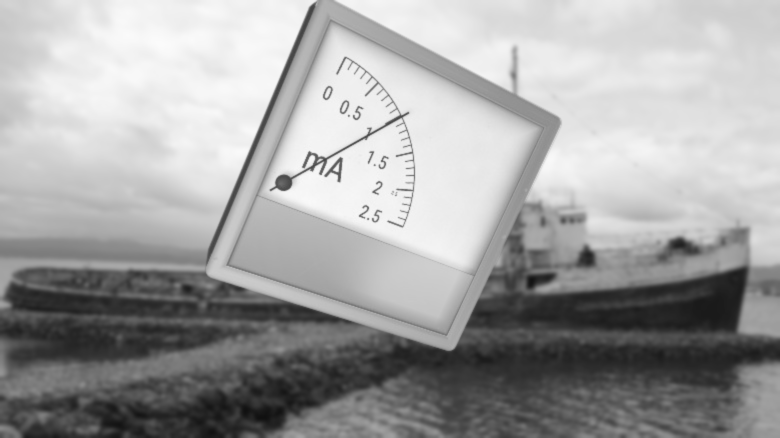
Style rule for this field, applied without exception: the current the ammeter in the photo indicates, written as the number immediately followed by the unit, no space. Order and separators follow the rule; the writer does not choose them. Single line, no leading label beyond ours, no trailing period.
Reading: 1mA
